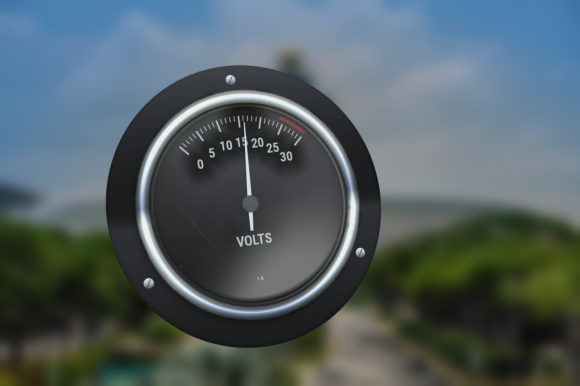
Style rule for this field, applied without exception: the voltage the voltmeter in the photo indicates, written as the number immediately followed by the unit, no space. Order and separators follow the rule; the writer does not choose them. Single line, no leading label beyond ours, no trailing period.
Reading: 16V
